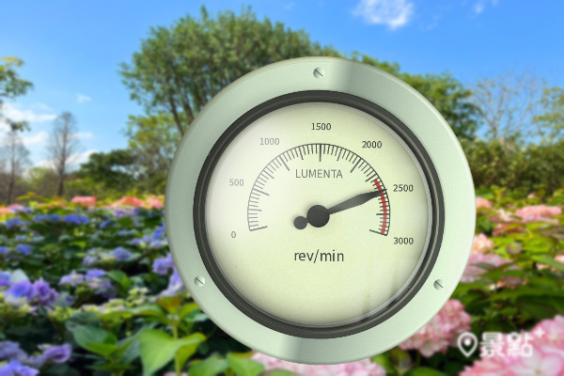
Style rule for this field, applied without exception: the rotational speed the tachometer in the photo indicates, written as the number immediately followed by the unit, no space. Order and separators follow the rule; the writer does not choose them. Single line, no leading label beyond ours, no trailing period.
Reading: 2450rpm
